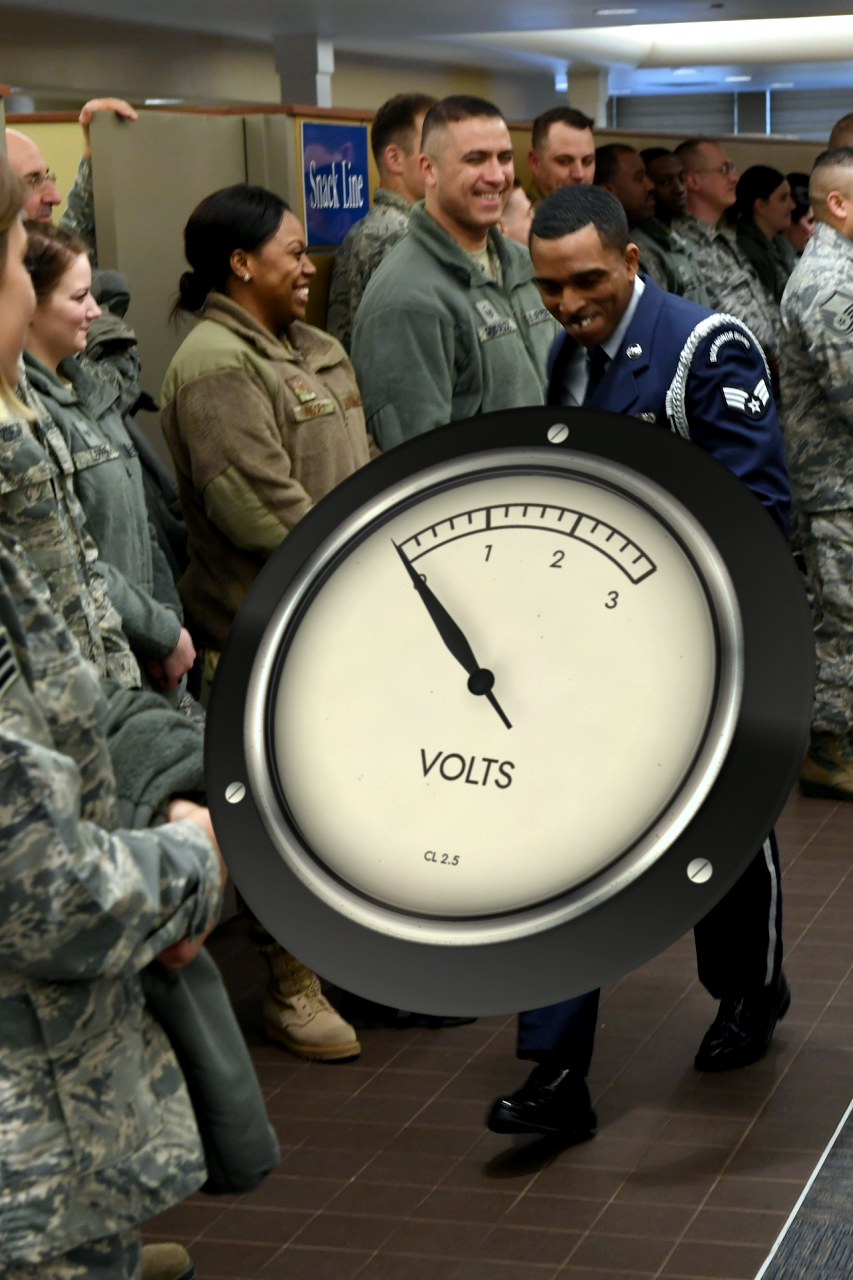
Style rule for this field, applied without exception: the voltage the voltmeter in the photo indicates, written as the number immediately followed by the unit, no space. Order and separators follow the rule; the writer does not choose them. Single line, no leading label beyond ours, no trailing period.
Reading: 0V
